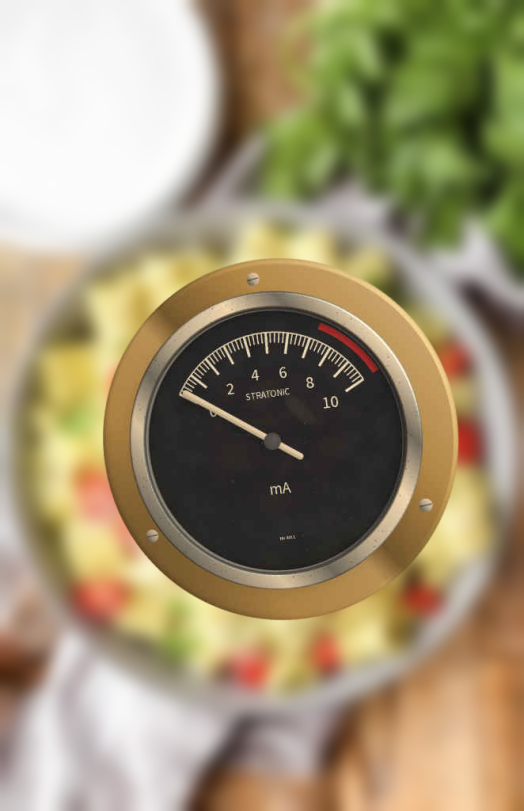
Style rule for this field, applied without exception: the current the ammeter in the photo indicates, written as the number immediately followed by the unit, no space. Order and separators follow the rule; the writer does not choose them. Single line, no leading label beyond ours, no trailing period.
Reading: 0.2mA
